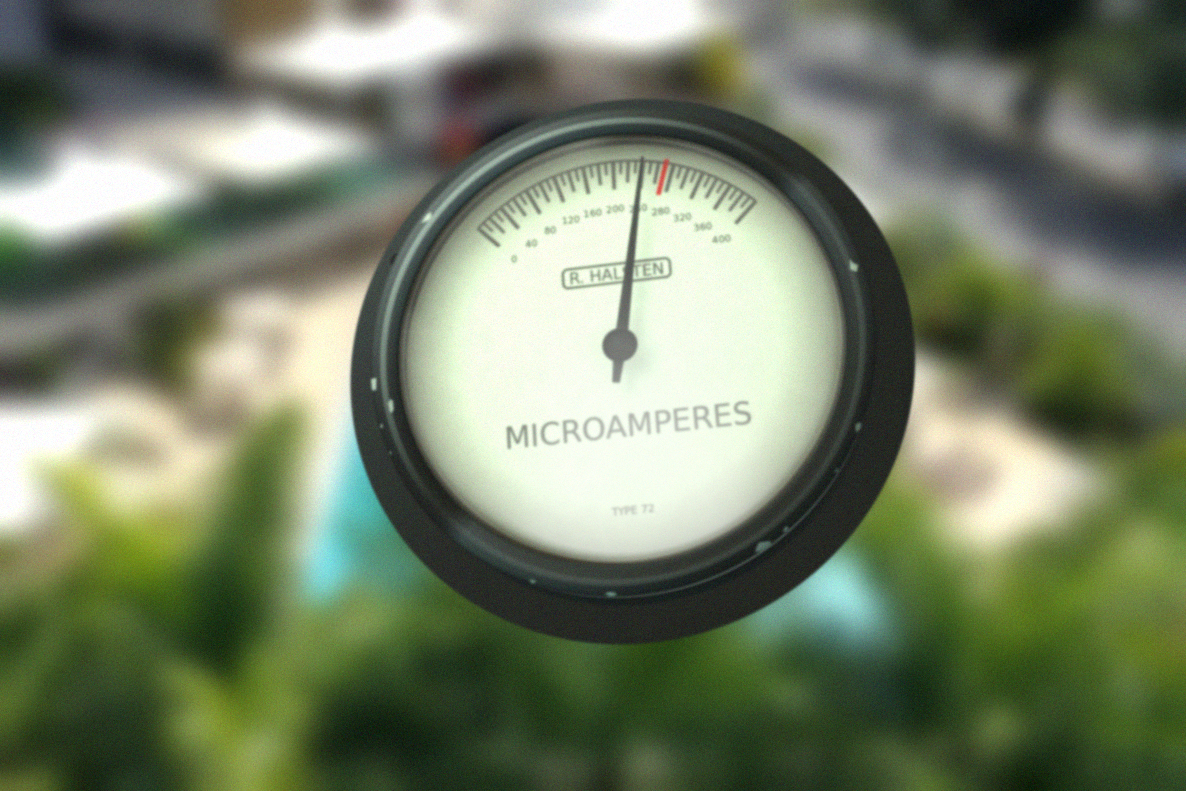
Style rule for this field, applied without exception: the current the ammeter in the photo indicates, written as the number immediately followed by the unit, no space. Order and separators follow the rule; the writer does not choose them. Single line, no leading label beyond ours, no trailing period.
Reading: 240µA
